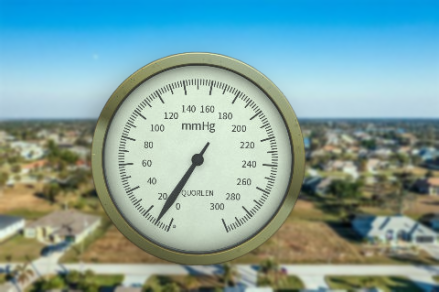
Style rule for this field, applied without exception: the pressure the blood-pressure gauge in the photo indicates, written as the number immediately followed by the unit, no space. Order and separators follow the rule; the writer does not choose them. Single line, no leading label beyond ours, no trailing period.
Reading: 10mmHg
